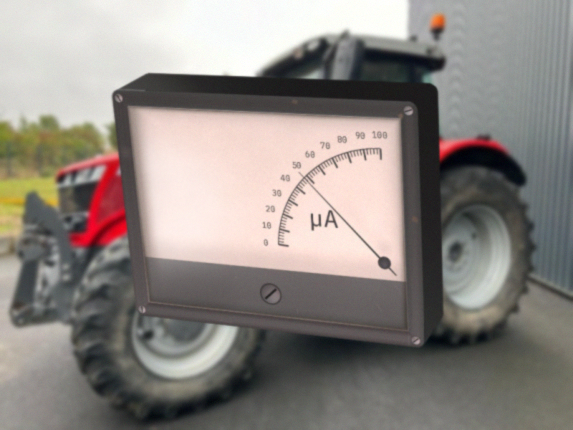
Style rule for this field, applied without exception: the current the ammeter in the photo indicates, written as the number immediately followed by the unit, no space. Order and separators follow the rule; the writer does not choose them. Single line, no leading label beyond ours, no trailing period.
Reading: 50µA
